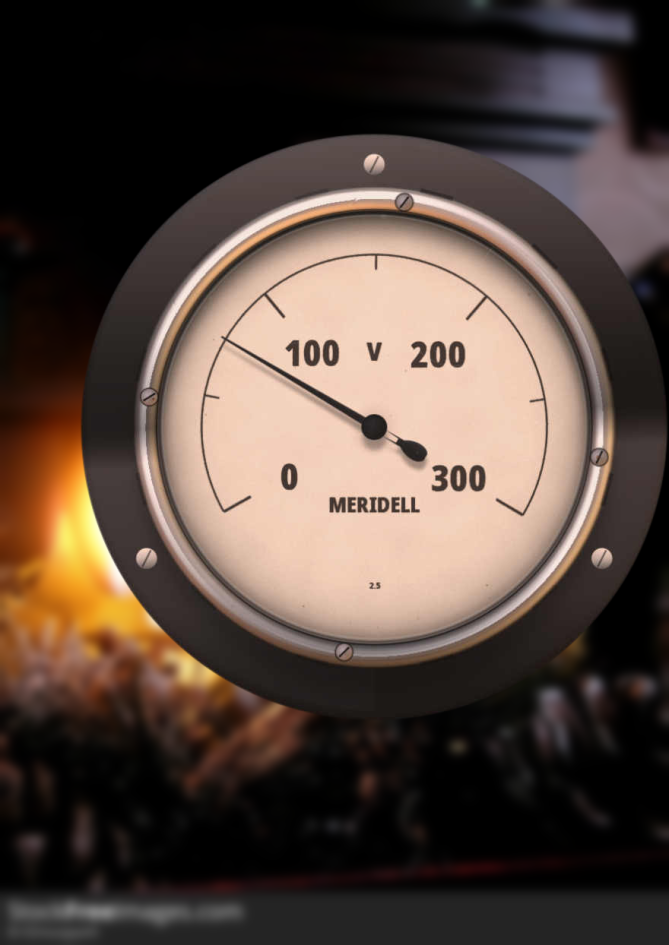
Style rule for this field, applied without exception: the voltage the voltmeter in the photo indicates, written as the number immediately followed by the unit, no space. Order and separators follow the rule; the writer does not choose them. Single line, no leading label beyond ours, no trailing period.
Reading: 75V
